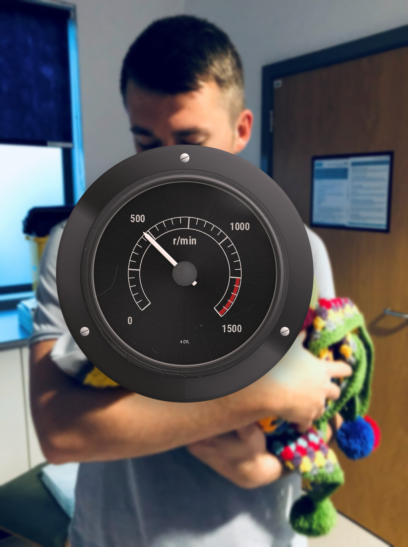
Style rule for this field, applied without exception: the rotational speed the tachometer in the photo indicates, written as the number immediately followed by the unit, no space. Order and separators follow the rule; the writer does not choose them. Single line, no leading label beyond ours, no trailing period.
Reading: 475rpm
